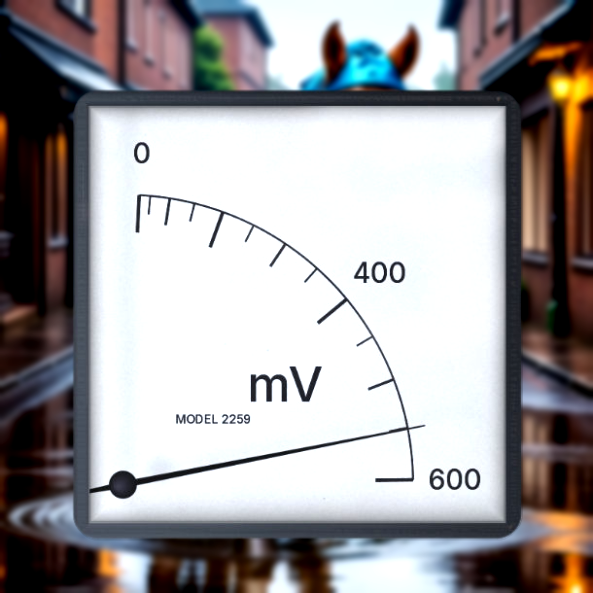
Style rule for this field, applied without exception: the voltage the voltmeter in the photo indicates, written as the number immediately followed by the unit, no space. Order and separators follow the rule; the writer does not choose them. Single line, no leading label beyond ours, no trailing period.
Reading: 550mV
